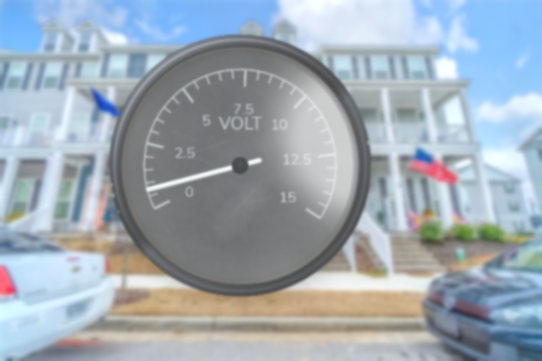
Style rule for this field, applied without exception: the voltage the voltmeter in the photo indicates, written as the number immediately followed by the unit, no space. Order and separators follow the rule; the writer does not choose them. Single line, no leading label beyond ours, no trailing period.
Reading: 0.75V
